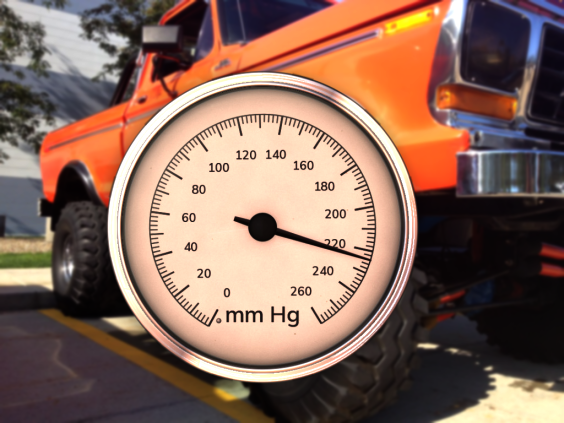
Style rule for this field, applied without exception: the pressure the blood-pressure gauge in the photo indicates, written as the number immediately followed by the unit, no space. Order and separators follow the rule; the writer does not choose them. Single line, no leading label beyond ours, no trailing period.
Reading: 224mmHg
